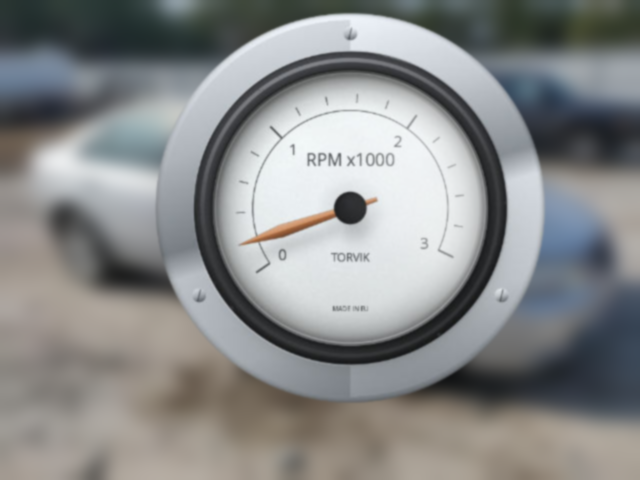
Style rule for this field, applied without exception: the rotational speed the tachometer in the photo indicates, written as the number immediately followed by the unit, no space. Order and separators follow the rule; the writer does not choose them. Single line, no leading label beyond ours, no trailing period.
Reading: 200rpm
